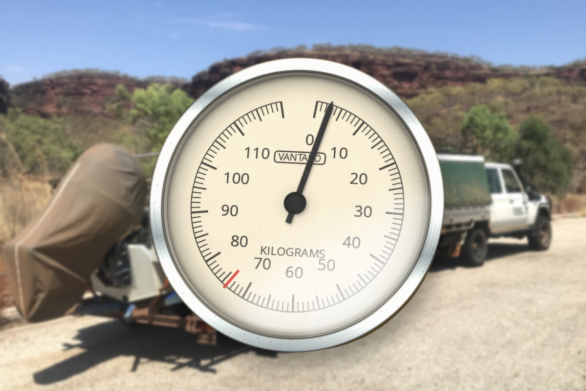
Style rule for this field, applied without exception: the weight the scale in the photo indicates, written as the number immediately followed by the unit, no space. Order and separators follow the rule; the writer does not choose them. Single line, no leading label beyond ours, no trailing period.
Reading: 3kg
